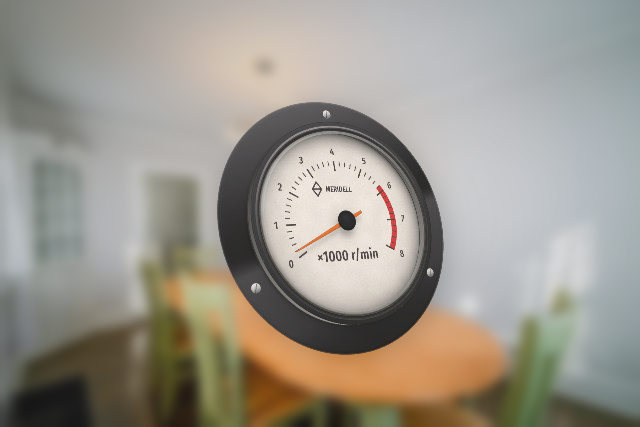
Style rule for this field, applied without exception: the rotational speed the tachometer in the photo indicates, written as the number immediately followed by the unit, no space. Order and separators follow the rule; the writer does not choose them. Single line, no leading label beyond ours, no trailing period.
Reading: 200rpm
